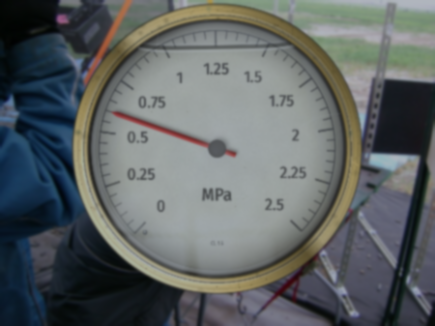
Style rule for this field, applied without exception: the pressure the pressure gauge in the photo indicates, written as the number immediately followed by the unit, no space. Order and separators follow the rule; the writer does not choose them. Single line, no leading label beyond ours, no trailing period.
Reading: 0.6MPa
